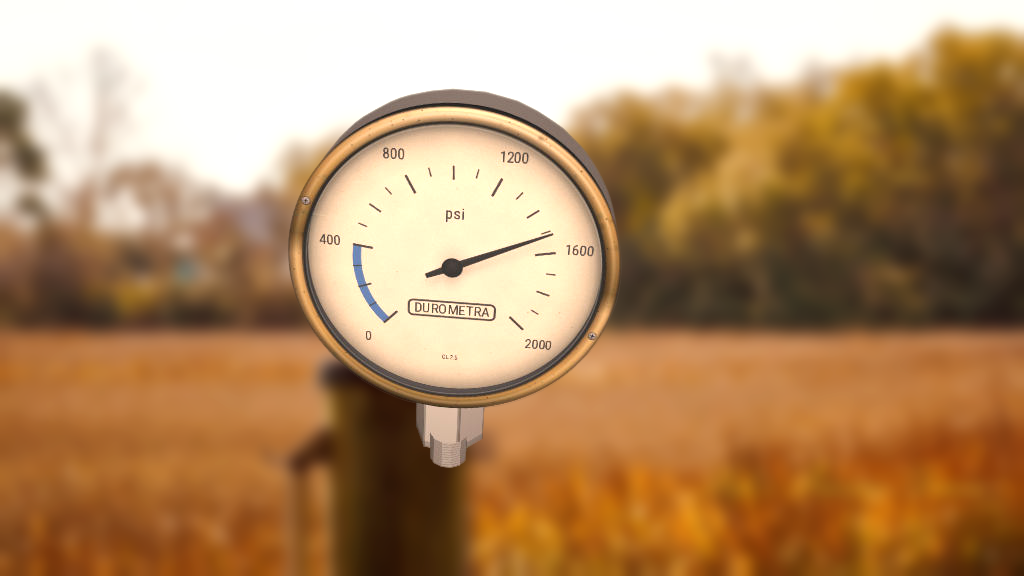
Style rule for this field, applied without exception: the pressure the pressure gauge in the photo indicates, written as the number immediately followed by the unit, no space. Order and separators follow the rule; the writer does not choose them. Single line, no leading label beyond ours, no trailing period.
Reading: 1500psi
